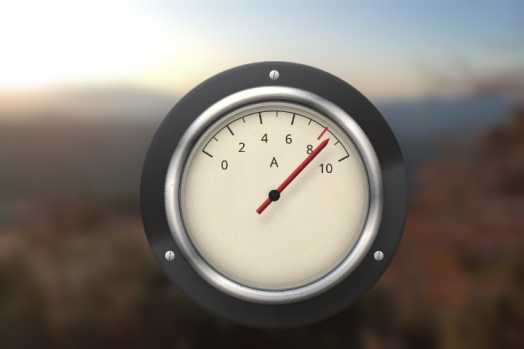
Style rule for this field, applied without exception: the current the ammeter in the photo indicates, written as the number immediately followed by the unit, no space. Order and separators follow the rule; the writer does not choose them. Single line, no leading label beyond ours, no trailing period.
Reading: 8.5A
